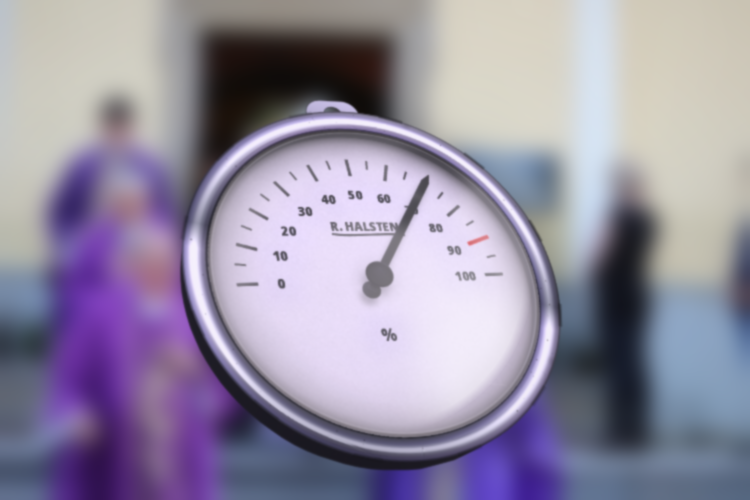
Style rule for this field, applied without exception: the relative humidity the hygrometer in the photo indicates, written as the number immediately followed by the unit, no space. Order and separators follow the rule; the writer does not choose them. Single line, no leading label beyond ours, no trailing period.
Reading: 70%
